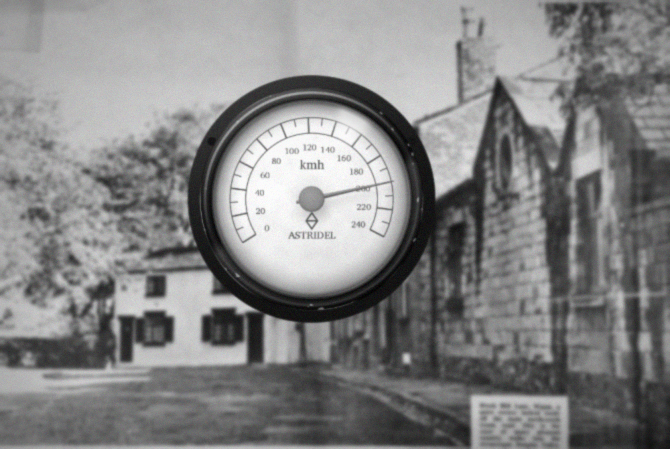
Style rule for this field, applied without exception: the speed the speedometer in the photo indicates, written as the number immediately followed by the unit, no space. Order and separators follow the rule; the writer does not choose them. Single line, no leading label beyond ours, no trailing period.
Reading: 200km/h
